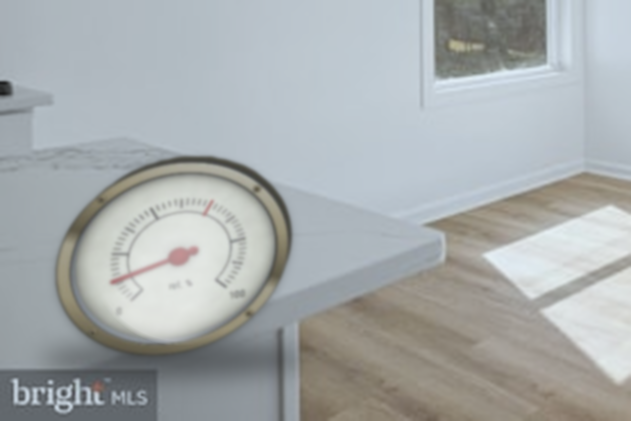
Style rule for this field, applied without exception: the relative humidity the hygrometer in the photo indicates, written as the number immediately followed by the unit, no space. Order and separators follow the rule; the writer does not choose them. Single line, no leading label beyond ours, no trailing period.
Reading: 10%
